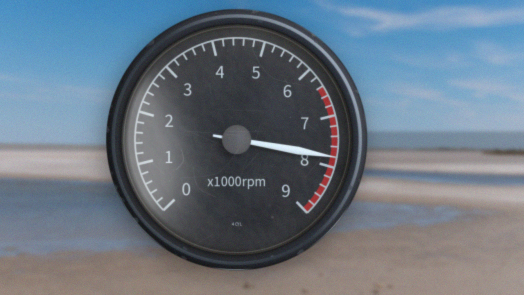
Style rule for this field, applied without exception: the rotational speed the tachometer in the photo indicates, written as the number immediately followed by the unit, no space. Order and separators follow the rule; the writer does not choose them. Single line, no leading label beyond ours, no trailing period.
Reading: 7800rpm
